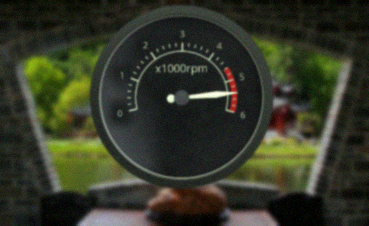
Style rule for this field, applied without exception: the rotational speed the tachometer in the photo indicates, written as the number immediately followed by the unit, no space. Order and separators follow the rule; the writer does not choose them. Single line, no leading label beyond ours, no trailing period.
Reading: 5400rpm
